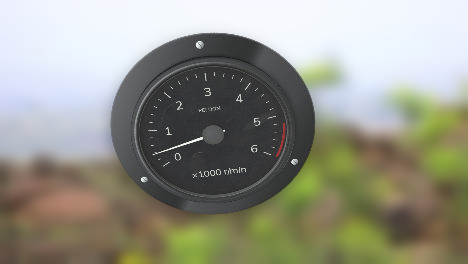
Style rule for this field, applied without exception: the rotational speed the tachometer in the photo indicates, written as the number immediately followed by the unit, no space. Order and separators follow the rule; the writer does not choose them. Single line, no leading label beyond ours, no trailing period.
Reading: 400rpm
